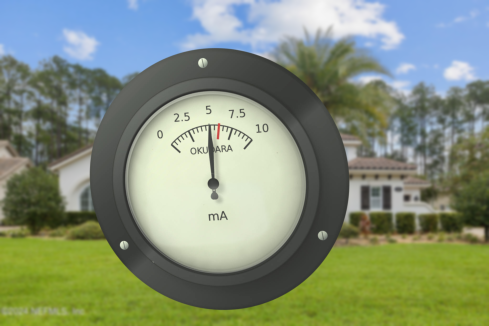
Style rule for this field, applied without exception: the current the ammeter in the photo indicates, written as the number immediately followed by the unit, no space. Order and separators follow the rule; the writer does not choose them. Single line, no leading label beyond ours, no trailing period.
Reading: 5mA
